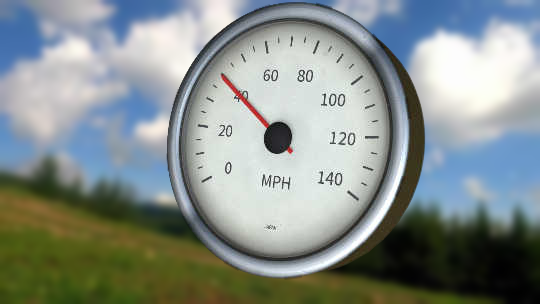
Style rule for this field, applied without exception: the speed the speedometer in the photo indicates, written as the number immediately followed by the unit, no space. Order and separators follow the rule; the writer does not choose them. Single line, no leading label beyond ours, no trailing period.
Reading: 40mph
